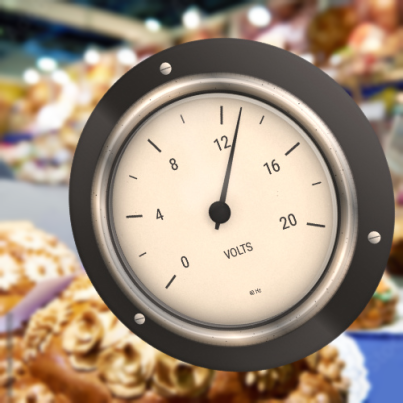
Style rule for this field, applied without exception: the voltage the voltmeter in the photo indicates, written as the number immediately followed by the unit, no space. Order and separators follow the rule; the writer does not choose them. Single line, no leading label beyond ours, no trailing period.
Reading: 13V
